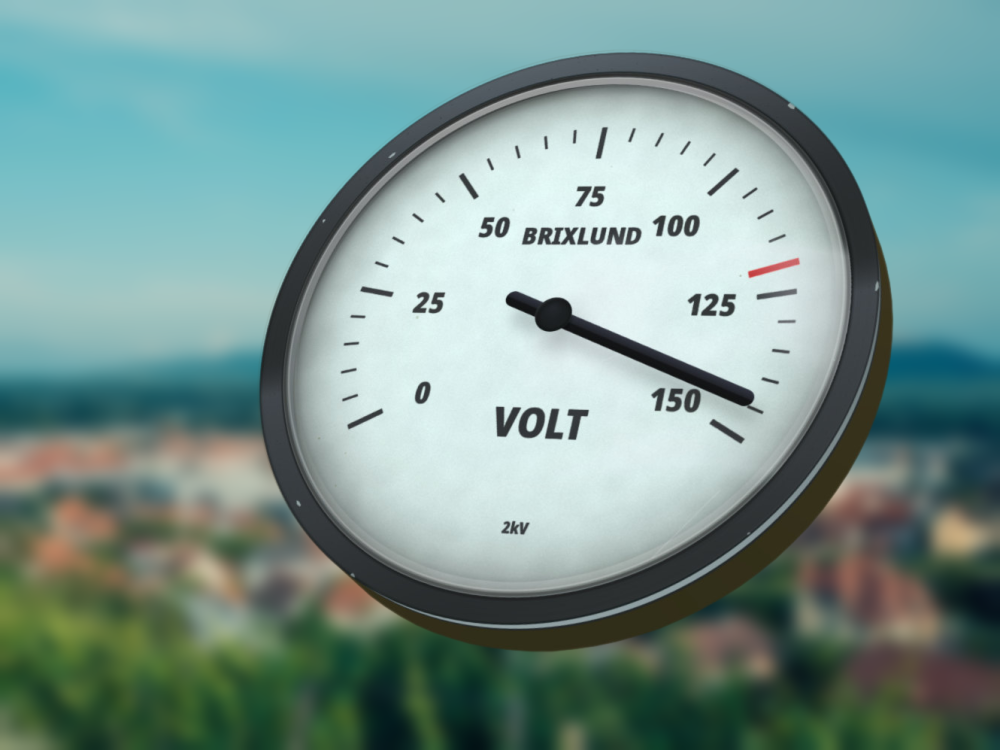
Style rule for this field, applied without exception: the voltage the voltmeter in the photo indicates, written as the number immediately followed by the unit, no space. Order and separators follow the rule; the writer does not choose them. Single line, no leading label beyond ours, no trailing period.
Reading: 145V
